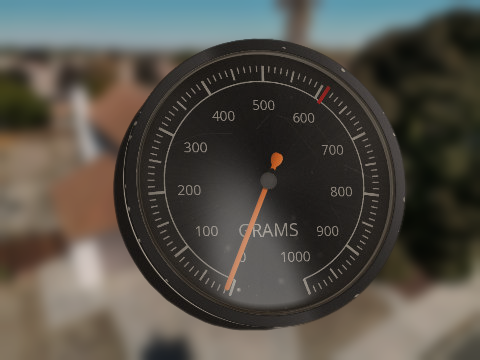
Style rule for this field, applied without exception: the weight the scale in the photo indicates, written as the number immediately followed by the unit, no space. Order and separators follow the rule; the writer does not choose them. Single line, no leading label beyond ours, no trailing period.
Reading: 10g
